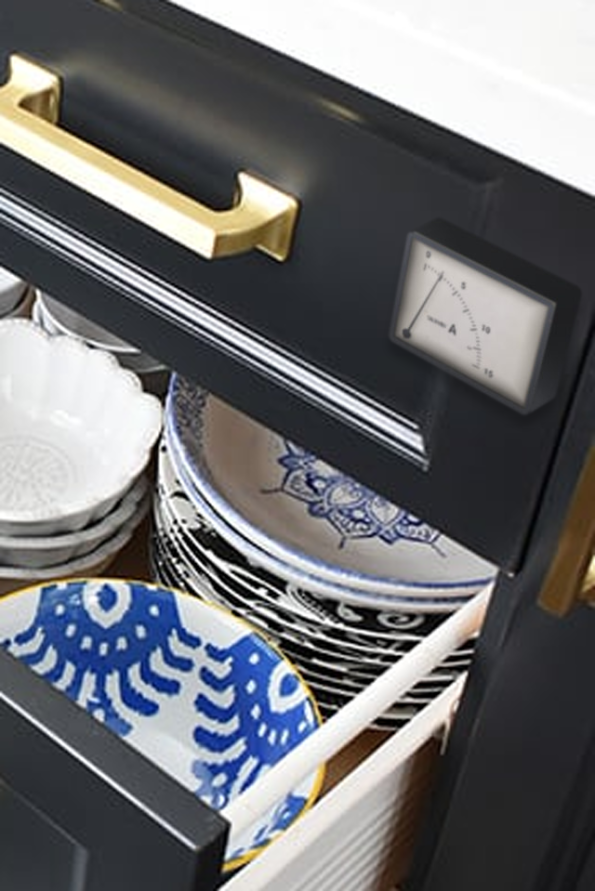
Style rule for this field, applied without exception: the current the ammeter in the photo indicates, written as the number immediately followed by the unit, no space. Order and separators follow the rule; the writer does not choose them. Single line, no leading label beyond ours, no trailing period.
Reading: 2.5A
